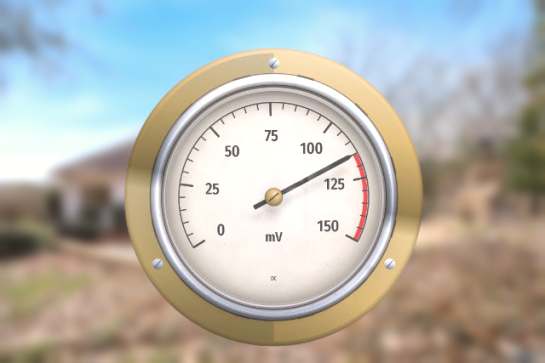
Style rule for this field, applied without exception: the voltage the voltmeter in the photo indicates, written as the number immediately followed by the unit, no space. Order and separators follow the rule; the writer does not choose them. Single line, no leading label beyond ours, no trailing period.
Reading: 115mV
